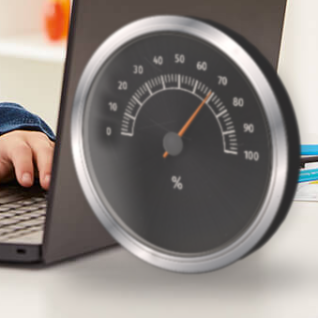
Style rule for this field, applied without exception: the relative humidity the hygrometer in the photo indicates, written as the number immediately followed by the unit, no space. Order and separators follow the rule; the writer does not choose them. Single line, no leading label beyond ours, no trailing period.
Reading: 70%
